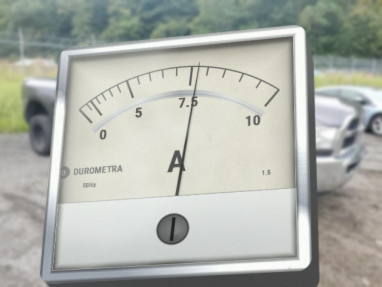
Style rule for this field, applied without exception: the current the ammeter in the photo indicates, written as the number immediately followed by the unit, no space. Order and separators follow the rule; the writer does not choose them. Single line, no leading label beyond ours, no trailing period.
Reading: 7.75A
